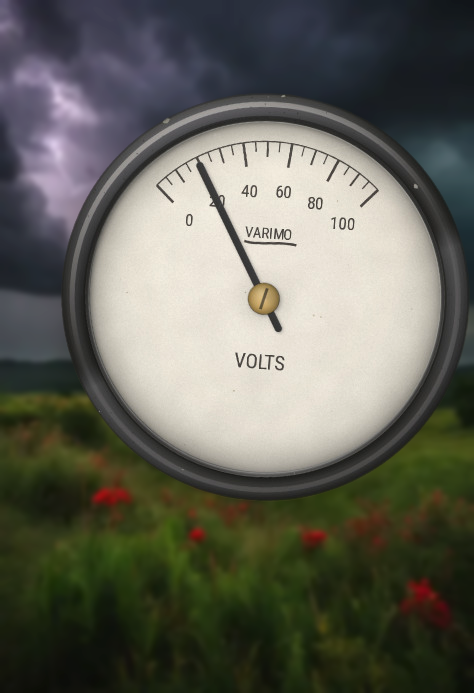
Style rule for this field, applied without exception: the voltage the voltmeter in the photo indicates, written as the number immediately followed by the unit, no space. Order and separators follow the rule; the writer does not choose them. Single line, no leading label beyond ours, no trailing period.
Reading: 20V
